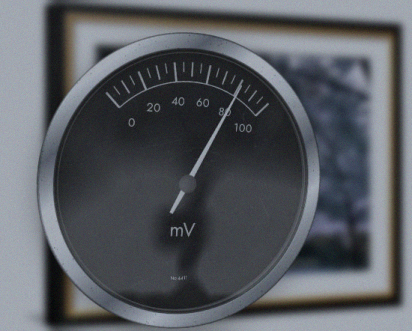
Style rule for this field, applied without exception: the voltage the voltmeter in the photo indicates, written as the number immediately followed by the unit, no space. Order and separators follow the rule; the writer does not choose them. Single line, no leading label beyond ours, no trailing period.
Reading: 80mV
